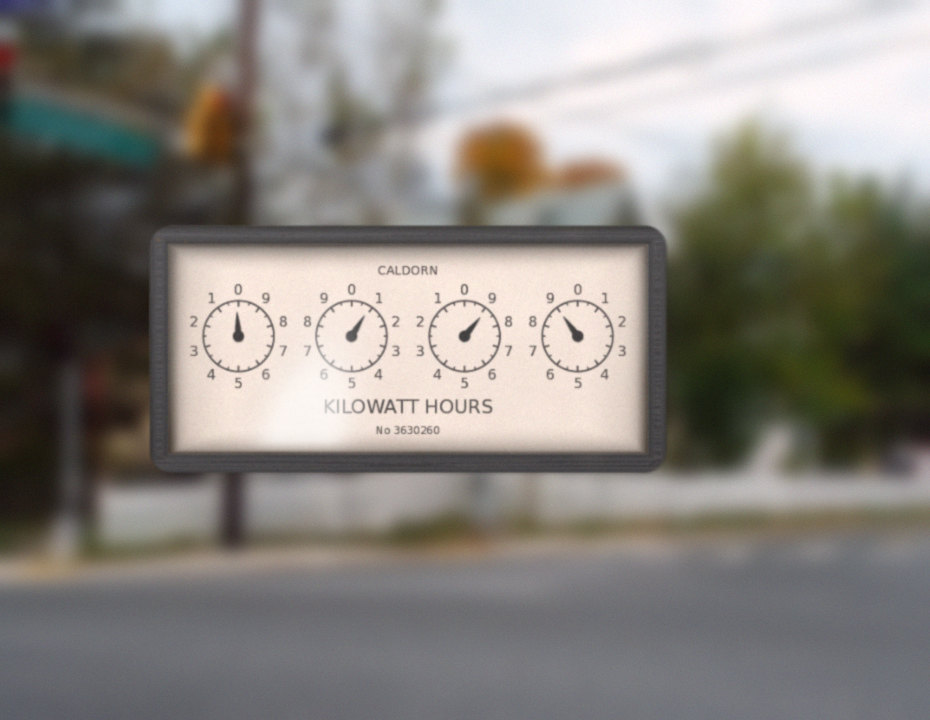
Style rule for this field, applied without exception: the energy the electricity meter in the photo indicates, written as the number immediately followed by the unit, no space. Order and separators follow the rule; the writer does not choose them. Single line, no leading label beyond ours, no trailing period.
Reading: 89kWh
